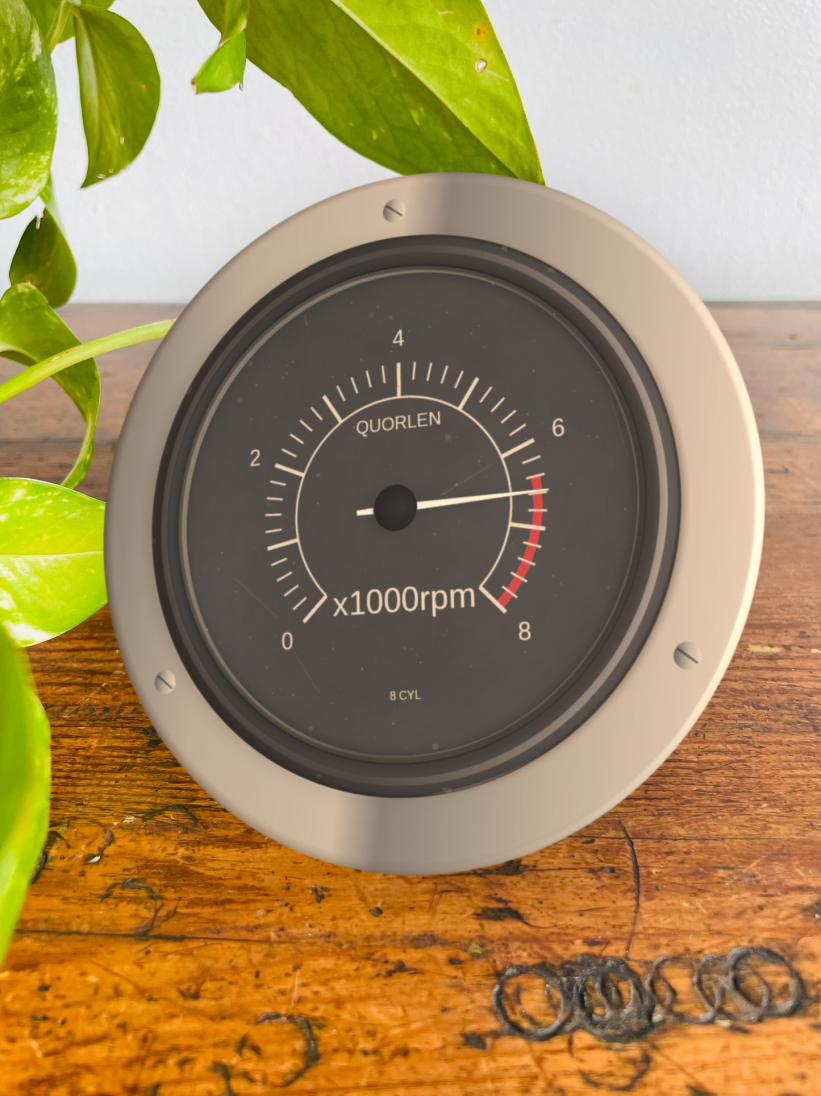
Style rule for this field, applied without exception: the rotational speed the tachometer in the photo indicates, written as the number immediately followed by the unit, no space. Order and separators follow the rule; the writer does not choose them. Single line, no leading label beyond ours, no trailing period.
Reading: 6600rpm
